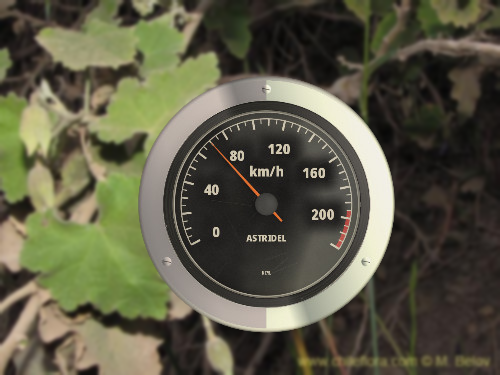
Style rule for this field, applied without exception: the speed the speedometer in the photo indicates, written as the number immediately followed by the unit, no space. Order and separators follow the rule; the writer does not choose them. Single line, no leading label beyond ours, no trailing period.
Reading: 70km/h
